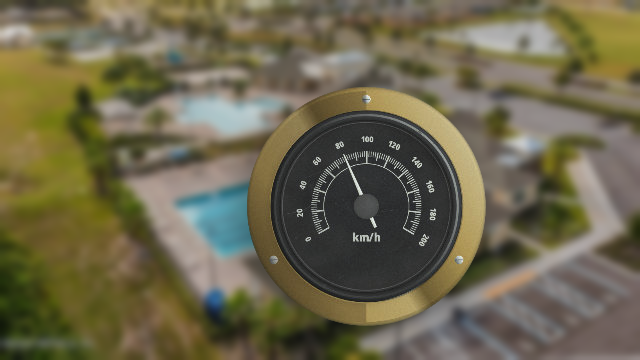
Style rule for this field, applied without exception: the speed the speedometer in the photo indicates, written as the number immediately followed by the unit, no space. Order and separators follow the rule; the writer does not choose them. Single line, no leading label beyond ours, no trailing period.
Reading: 80km/h
